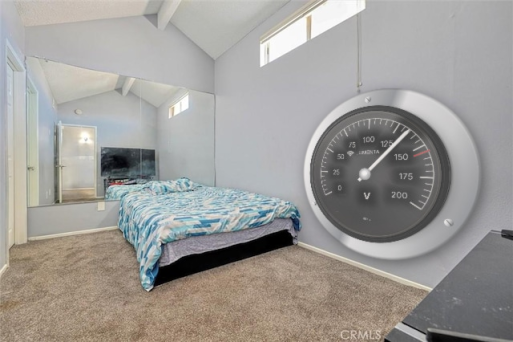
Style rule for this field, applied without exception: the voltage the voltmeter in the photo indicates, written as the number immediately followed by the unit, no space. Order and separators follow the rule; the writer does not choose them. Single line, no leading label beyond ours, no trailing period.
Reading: 135V
